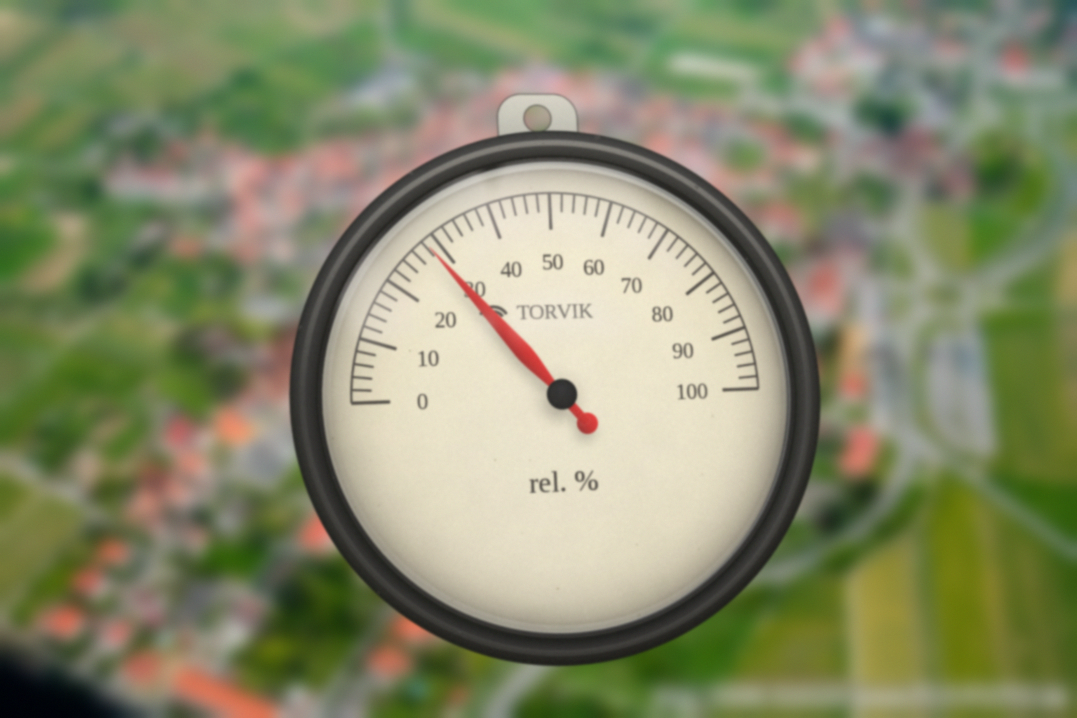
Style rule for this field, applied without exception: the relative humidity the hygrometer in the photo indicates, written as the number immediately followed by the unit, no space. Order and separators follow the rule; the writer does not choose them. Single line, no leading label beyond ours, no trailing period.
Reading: 28%
